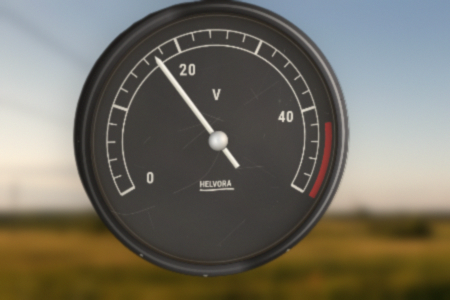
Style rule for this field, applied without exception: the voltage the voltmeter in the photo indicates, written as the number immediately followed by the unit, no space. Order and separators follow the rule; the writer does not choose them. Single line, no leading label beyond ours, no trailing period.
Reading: 17V
